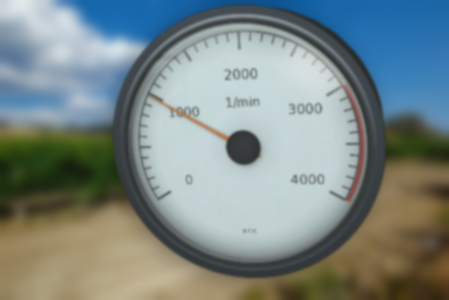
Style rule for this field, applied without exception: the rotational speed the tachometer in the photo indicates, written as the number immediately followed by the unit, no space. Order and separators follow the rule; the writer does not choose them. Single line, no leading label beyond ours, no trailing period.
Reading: 1000rpm
